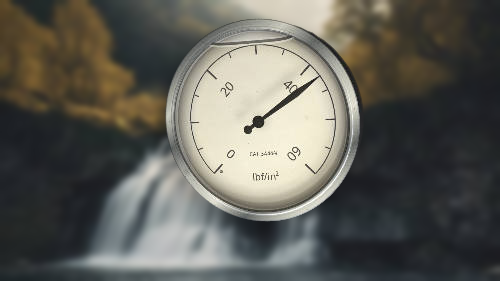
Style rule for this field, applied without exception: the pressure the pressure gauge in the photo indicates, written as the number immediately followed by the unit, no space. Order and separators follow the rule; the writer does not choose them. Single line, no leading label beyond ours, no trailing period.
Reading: 42.5psi
